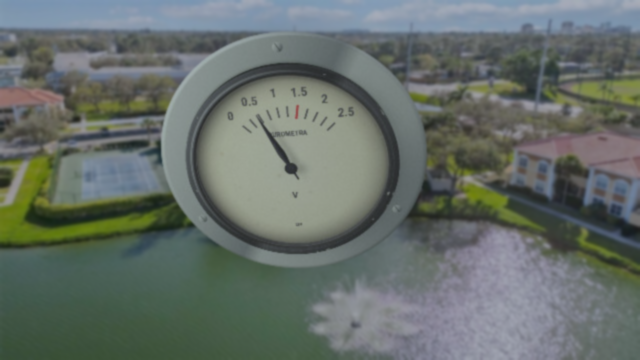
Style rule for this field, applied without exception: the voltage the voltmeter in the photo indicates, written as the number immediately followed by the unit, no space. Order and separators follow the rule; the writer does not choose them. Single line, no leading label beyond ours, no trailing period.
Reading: 0.5V
